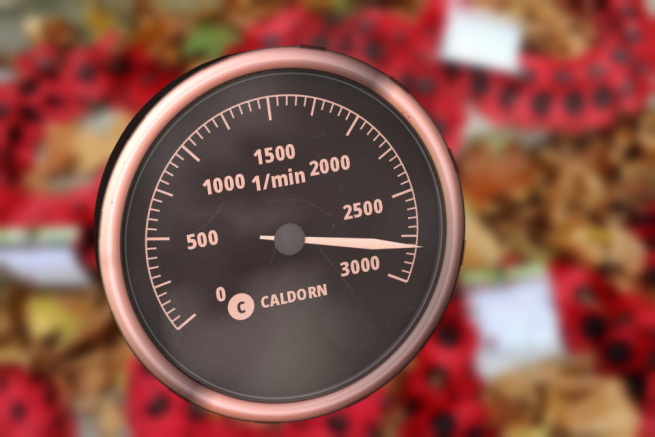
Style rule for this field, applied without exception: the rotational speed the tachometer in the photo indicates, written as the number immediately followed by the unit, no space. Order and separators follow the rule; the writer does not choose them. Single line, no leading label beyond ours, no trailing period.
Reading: 2800rpm
